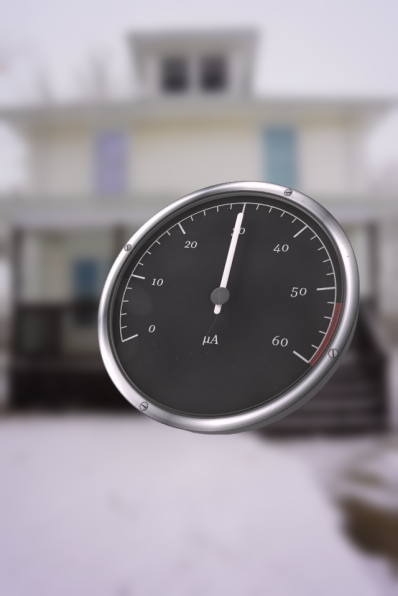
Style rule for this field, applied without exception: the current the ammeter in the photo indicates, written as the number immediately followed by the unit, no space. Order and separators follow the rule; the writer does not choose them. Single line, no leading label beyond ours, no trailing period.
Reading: 30µA
